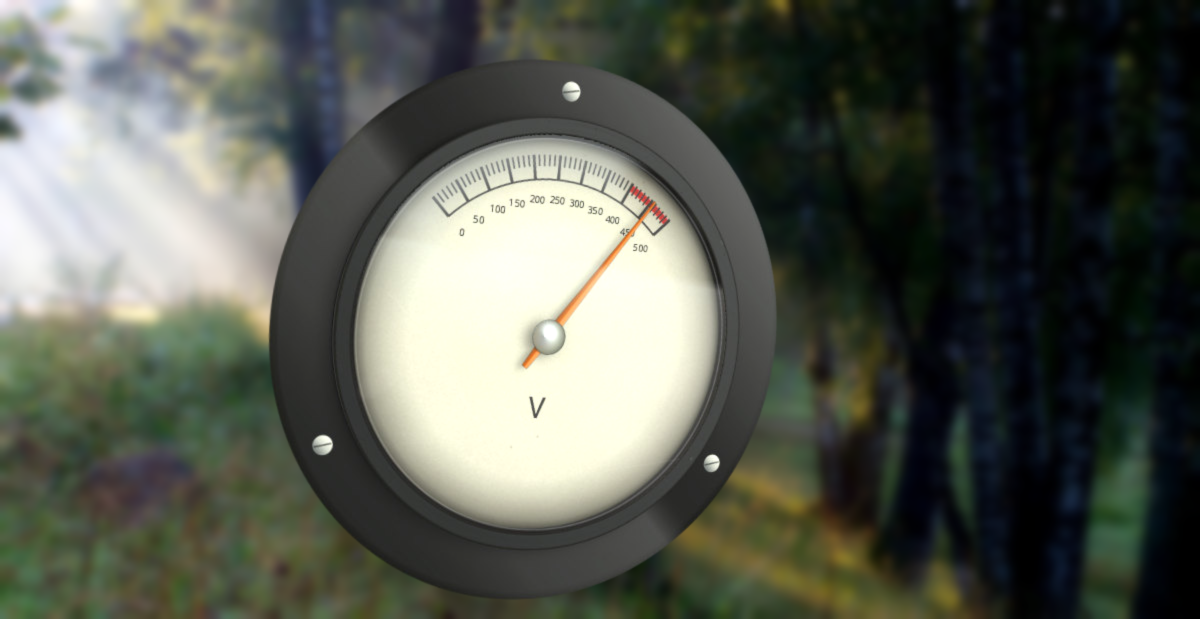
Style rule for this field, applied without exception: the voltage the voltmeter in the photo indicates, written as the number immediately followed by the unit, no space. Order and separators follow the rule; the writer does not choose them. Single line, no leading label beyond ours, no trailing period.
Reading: 450V
